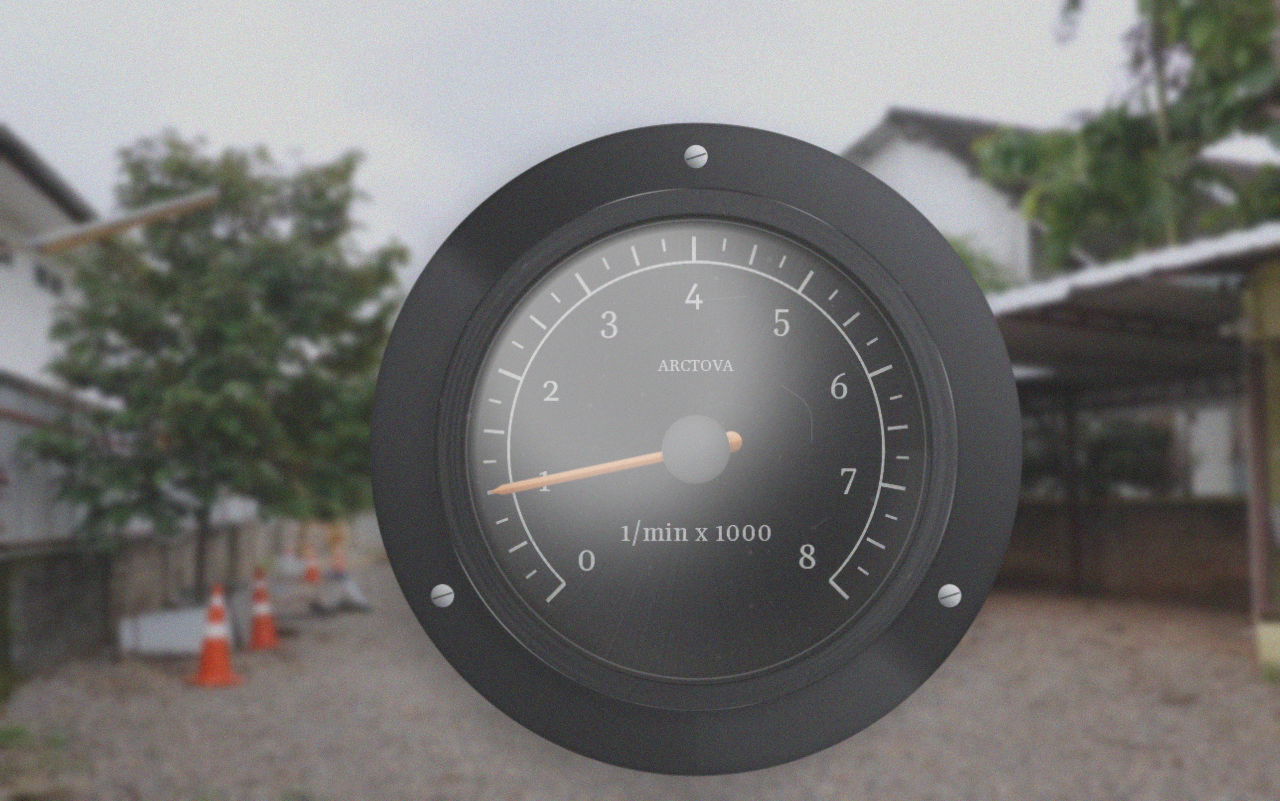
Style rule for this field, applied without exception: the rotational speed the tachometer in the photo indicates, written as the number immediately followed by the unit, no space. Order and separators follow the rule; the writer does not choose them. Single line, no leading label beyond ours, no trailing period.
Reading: 1000rpm
